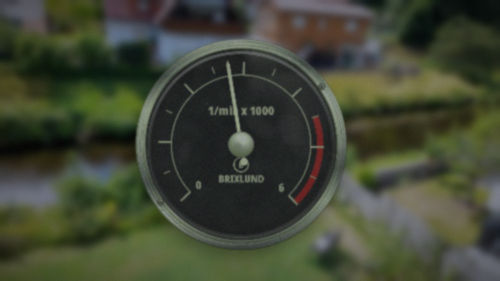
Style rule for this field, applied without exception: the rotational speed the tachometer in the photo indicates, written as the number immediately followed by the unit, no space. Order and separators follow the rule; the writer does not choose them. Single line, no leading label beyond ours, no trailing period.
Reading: 2750rpm
